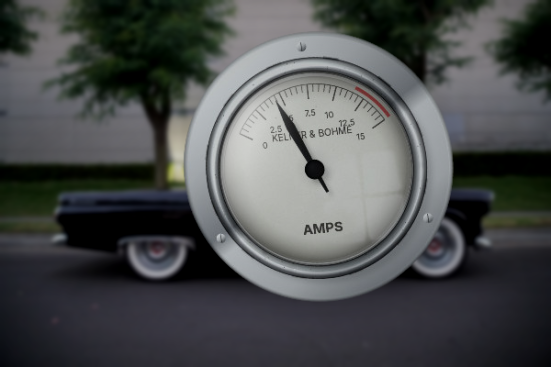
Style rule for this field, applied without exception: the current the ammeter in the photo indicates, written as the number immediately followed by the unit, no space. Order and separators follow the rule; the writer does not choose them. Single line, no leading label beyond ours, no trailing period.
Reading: 4.5A
